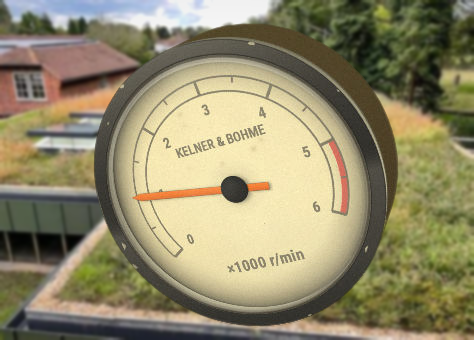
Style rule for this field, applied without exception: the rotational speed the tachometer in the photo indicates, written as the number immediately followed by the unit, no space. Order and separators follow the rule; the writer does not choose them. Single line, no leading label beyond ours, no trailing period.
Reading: 1000rpm
